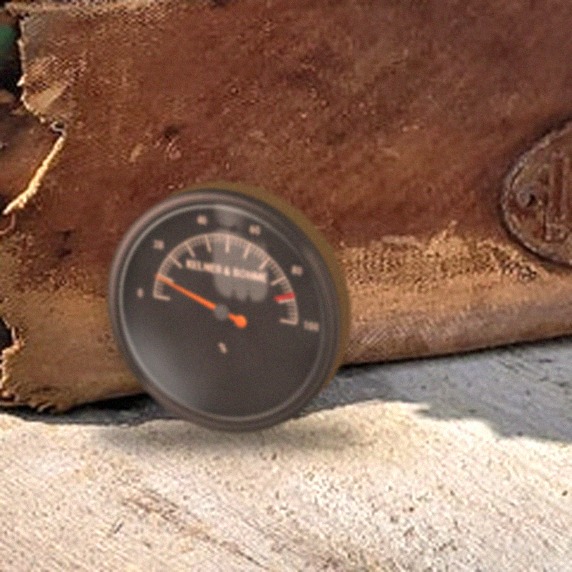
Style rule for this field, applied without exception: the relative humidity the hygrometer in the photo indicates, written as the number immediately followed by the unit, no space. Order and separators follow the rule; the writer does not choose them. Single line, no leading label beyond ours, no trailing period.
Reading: 10%
